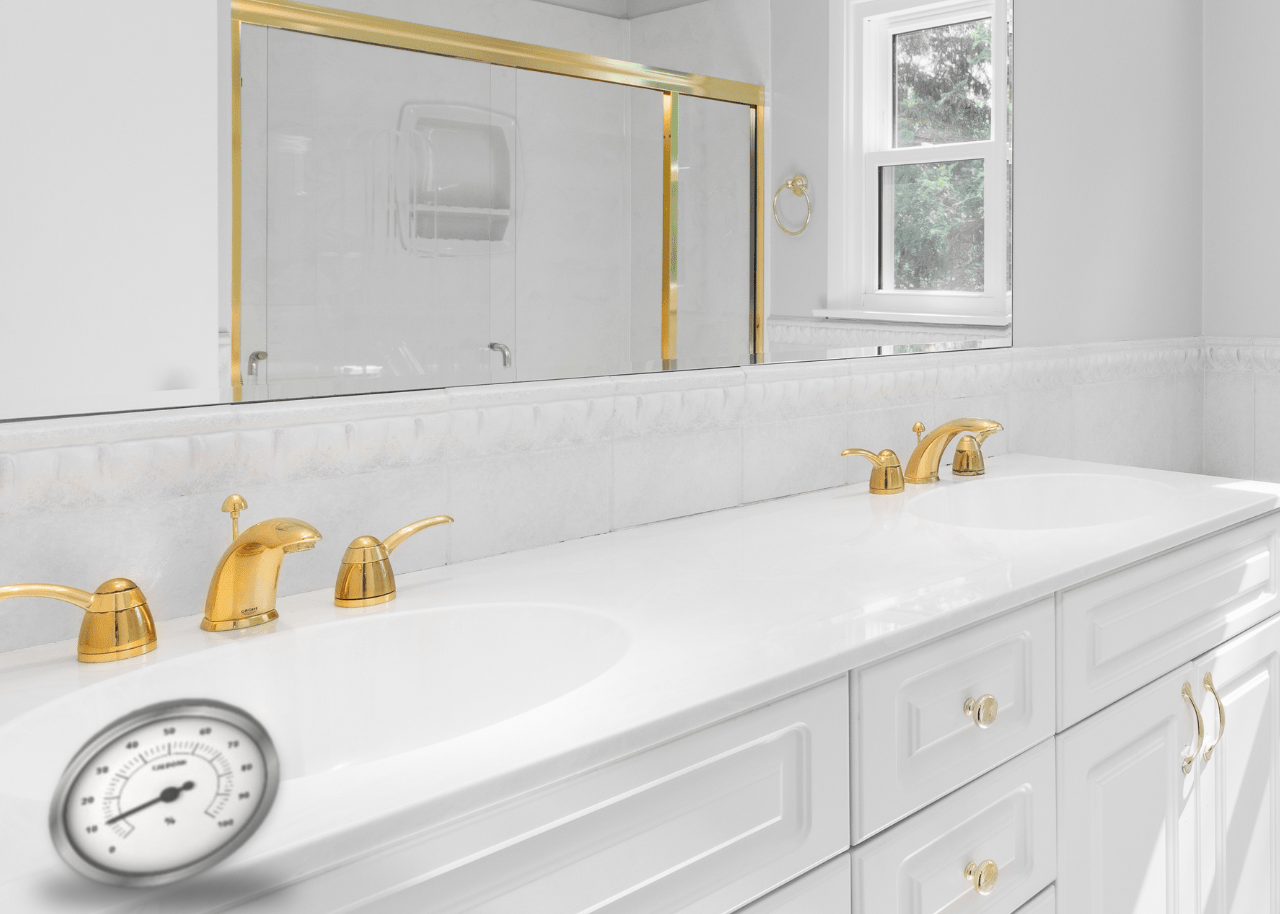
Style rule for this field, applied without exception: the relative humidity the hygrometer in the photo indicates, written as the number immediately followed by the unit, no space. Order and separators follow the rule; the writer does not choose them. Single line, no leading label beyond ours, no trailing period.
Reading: 10%
